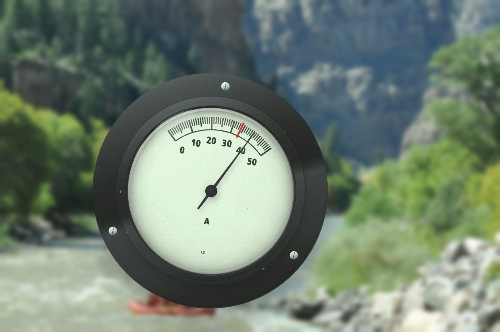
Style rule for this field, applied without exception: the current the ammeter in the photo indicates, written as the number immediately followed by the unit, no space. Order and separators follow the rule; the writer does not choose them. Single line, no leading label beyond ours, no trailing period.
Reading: 40A
